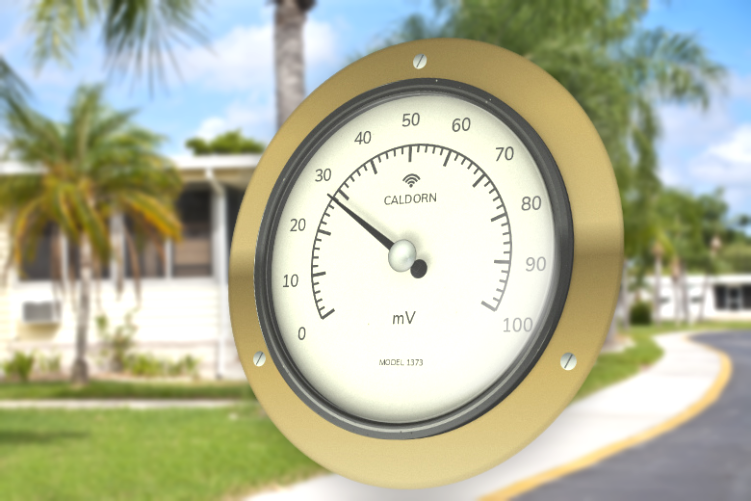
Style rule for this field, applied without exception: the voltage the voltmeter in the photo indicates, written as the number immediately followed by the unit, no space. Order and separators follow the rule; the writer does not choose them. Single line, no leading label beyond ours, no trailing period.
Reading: 28mV
